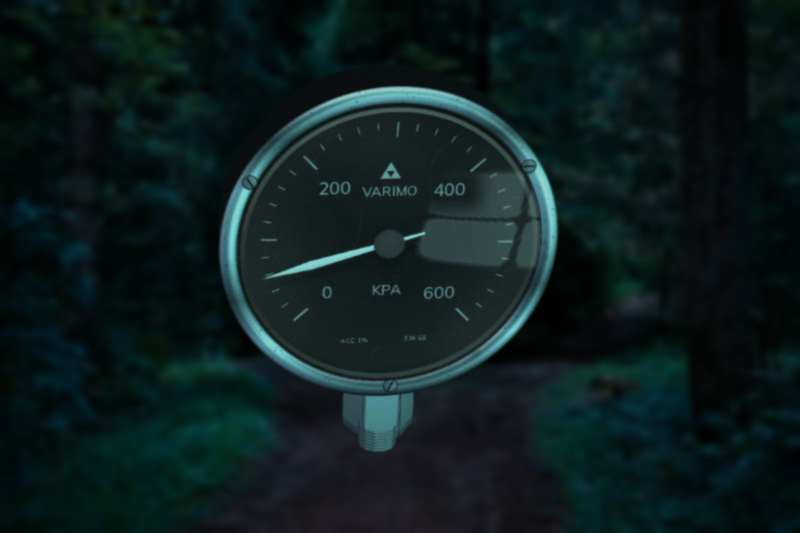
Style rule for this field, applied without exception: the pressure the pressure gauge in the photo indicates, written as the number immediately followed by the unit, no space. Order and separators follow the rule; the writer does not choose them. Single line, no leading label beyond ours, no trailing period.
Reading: 60kPa
